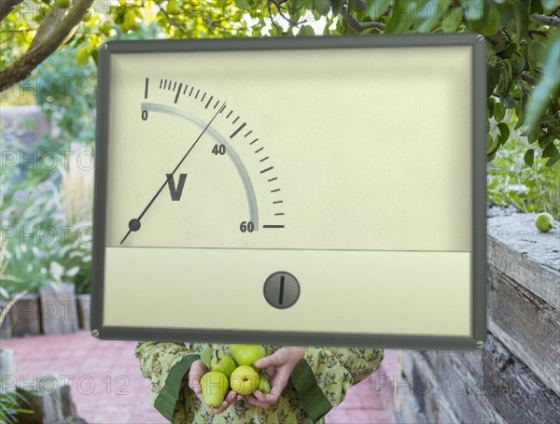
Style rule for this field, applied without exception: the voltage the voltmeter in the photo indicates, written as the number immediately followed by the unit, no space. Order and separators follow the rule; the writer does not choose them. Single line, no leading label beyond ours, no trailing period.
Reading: 34V
